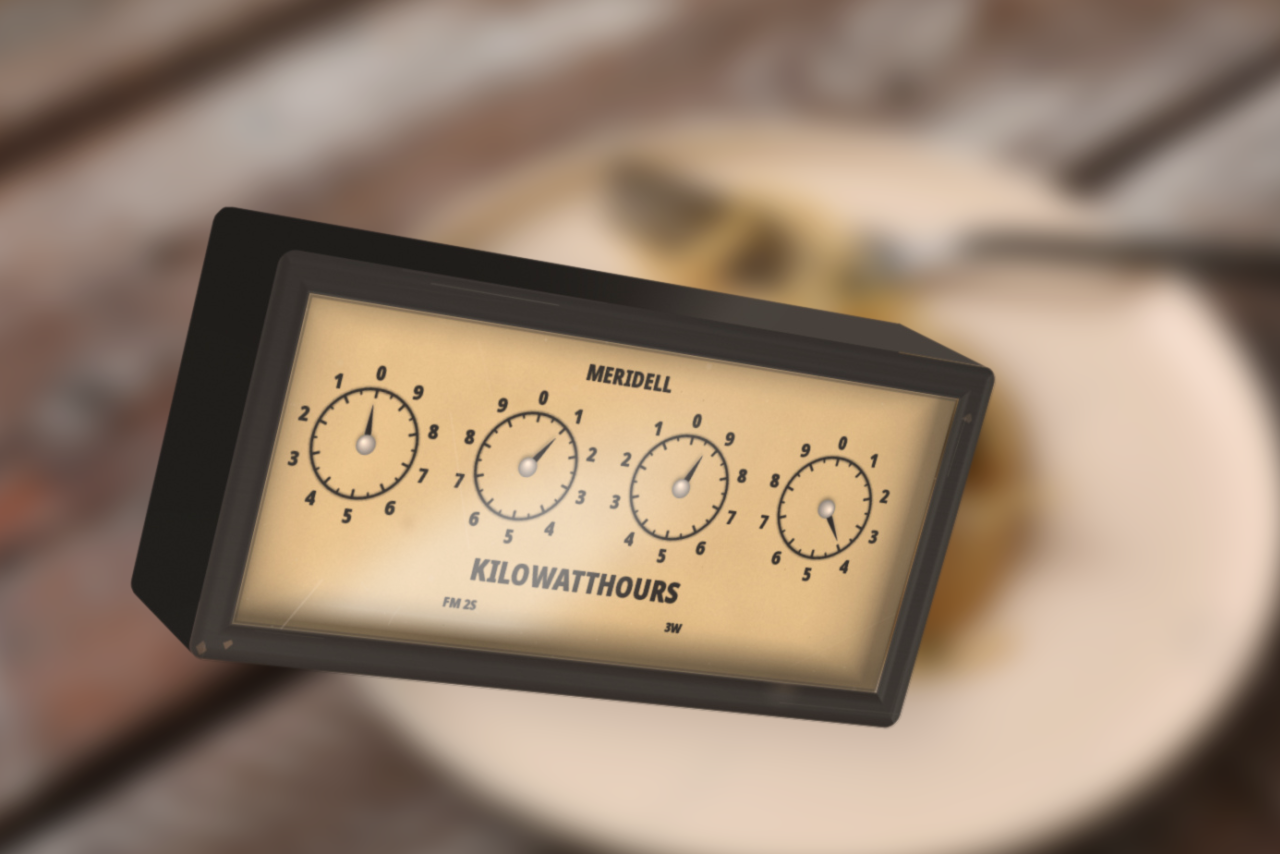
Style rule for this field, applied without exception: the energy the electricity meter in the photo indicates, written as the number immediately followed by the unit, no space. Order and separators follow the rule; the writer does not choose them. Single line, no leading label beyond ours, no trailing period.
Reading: 94kWh
